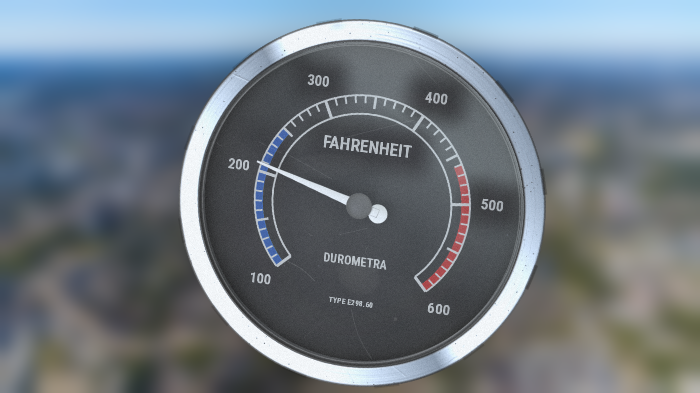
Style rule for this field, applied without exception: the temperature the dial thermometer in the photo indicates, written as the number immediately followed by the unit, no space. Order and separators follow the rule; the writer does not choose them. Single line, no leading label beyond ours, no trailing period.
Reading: 210°F
